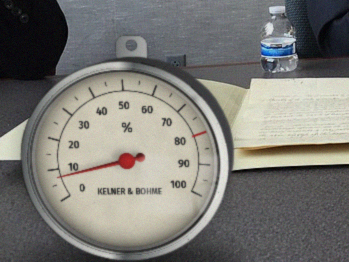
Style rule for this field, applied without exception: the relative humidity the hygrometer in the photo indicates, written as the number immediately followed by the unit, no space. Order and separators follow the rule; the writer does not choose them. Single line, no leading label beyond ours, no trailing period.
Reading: 7.5%
